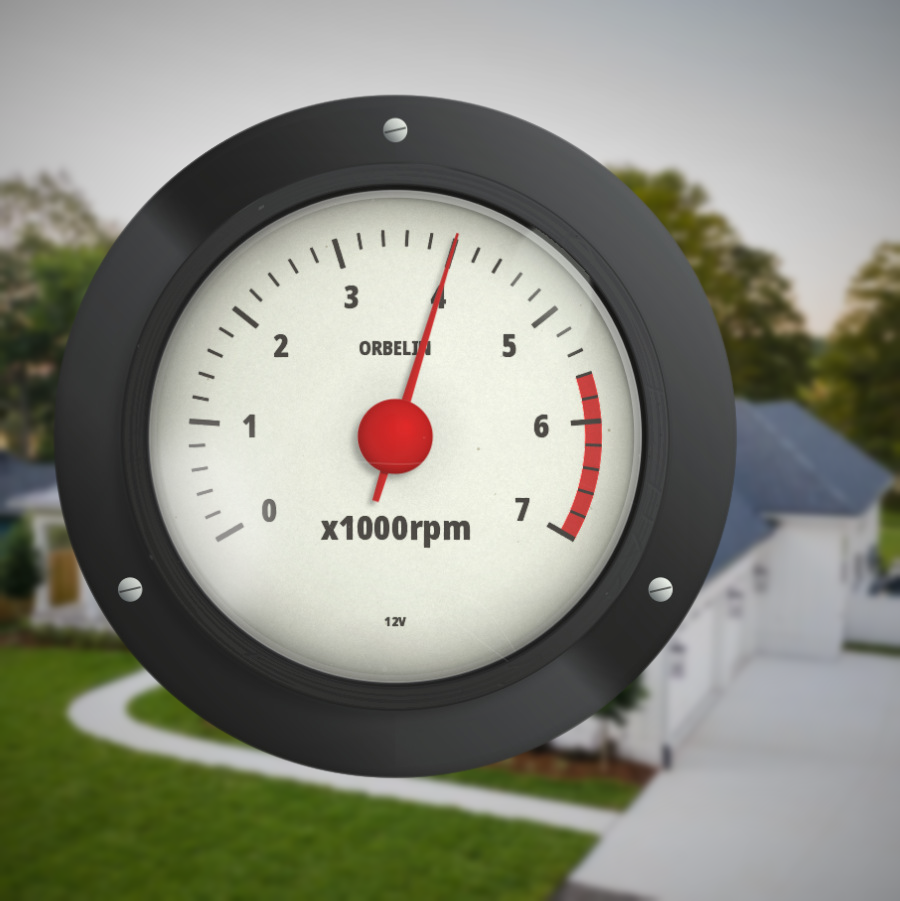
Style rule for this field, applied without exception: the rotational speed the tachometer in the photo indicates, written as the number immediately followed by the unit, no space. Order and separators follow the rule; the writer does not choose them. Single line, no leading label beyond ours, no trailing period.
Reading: 4000rpm
